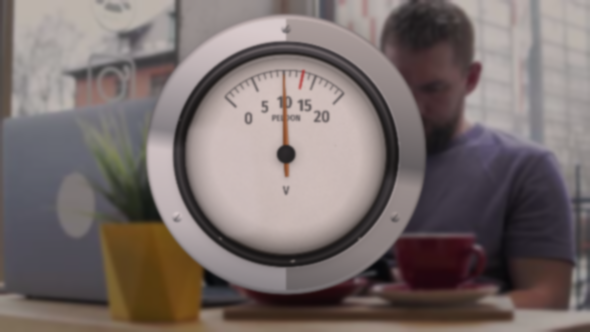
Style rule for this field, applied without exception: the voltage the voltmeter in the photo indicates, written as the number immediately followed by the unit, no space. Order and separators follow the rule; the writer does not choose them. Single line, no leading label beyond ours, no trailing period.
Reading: 10V
